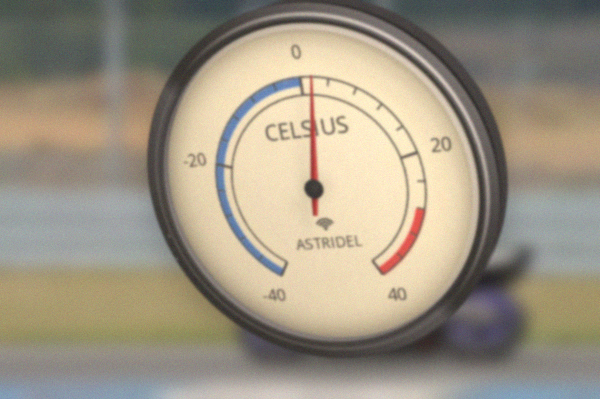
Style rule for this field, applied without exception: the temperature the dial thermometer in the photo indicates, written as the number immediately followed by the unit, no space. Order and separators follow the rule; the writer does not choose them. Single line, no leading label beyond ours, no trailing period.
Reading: 2°C
